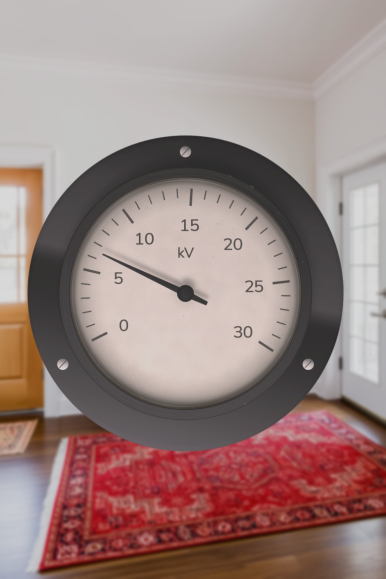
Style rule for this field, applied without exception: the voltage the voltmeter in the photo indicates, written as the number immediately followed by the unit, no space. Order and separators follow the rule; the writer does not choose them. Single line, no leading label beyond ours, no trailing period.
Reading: 6.5kV
